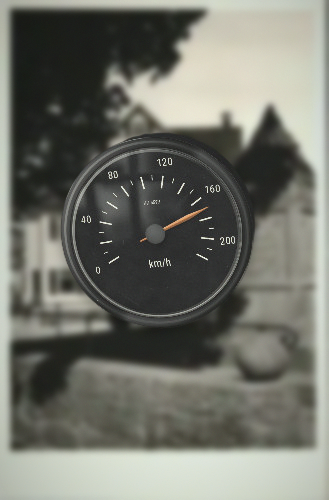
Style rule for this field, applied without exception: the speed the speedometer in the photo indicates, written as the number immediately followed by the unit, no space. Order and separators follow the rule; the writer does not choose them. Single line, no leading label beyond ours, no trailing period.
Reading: 170km/h
